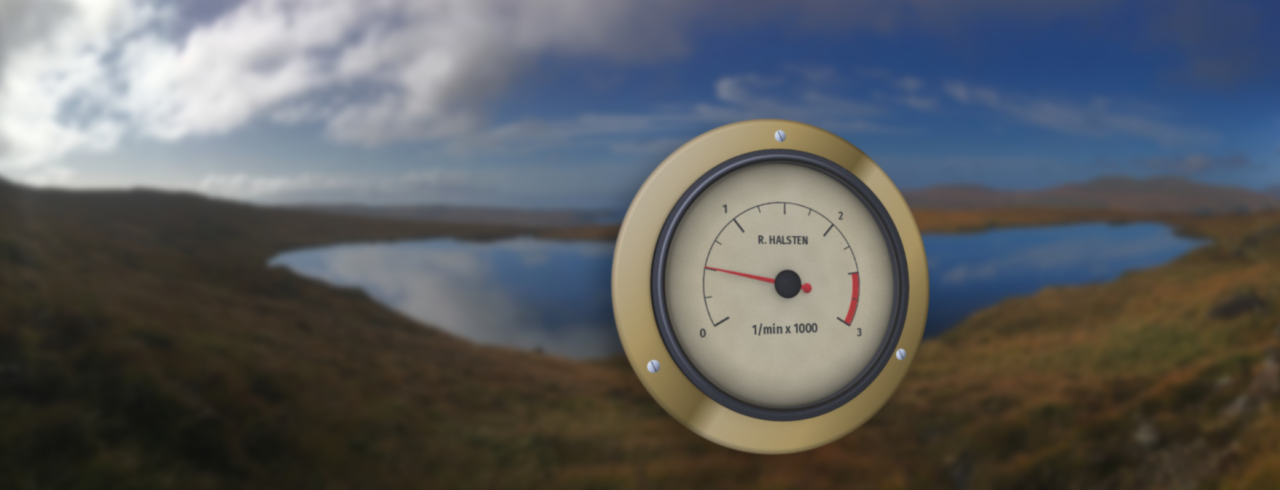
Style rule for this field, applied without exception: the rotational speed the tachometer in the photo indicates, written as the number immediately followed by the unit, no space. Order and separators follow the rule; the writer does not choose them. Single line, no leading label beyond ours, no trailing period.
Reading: 500rpm
